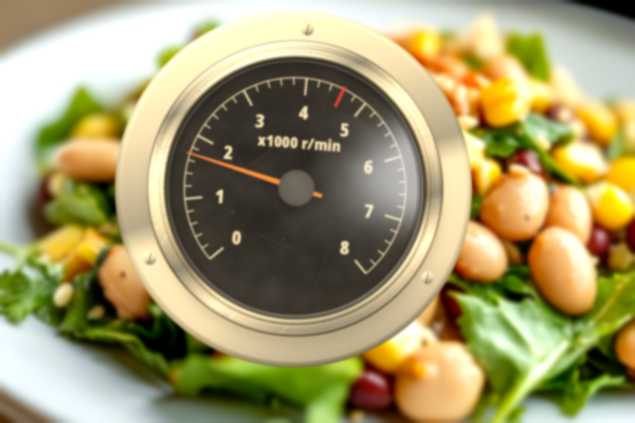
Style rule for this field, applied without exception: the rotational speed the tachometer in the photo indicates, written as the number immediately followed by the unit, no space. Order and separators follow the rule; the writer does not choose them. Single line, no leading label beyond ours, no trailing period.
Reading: 1700rpm
